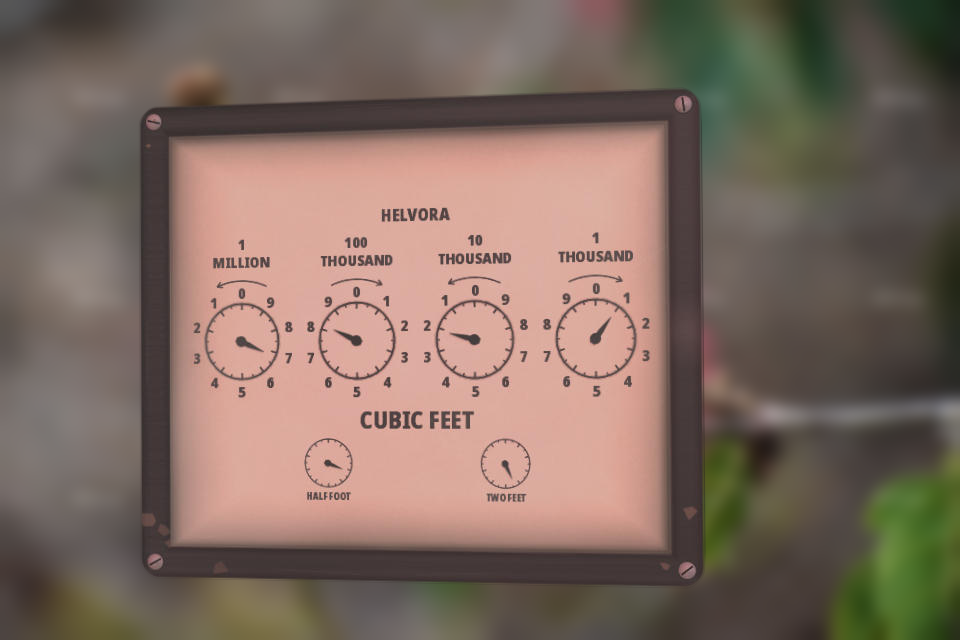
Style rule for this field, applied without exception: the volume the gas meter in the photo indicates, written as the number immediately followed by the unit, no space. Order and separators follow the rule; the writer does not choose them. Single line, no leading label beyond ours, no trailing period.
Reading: 682100ft³
